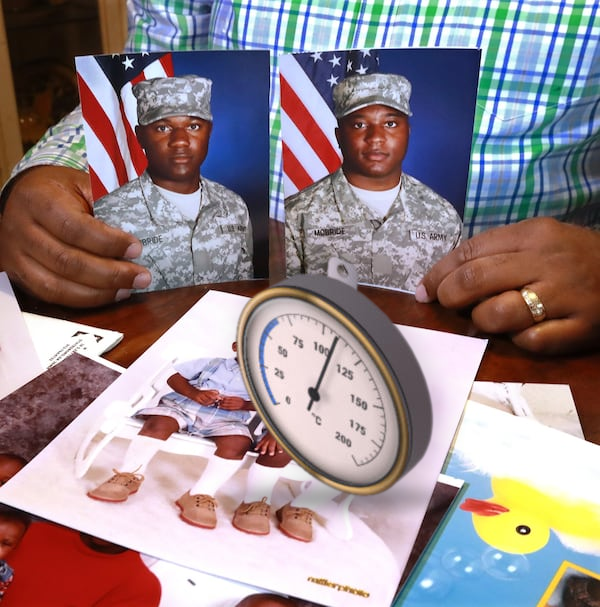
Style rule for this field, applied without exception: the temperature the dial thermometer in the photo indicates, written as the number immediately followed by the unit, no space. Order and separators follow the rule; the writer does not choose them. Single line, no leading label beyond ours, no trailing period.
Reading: 110°C
